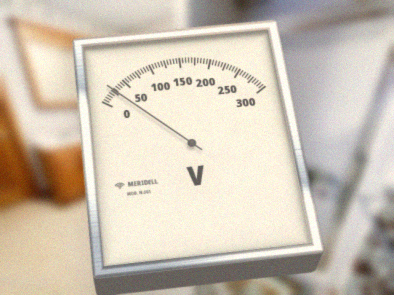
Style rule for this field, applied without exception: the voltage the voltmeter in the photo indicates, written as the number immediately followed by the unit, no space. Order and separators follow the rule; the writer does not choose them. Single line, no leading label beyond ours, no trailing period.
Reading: 25V
